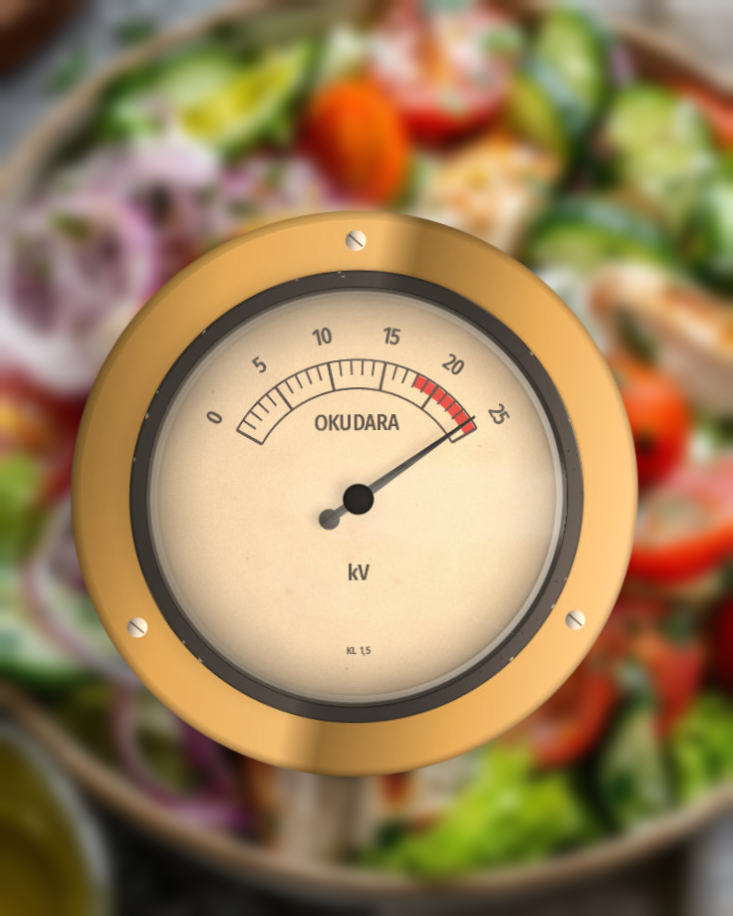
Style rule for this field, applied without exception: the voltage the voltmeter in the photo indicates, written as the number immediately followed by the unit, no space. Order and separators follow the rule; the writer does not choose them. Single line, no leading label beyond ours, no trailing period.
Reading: 24kV
